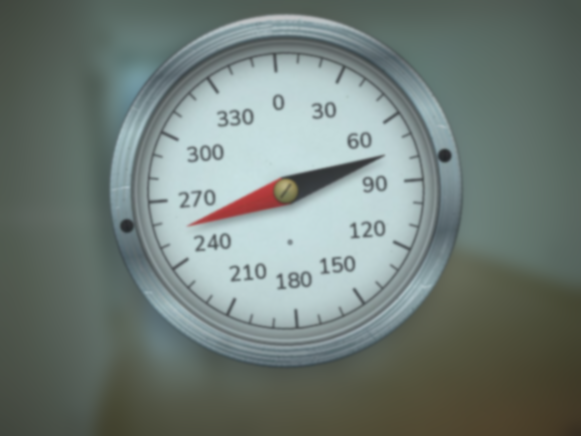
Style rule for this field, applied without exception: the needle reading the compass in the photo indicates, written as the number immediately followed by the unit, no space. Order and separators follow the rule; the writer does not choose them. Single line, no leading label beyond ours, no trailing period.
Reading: 255°
